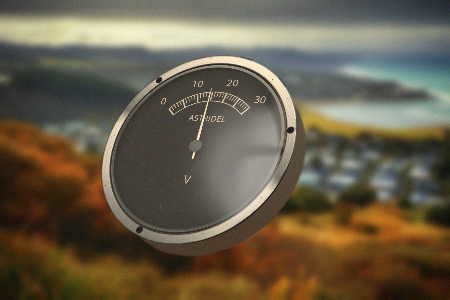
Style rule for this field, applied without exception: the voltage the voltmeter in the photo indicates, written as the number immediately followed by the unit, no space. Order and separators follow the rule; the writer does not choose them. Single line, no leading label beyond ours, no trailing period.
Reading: 15V
